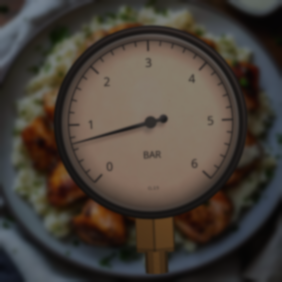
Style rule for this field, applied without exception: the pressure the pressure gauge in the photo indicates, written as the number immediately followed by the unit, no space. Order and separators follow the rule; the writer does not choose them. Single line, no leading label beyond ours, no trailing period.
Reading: 0.7bar
